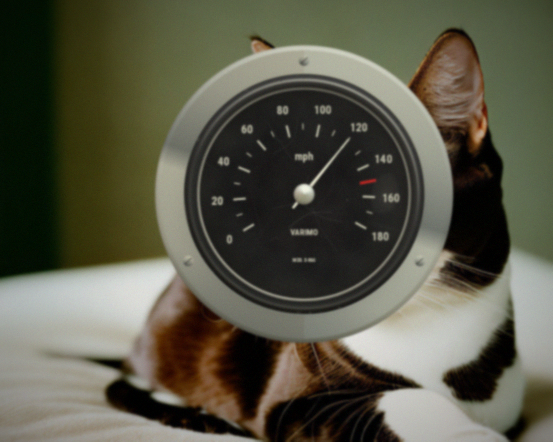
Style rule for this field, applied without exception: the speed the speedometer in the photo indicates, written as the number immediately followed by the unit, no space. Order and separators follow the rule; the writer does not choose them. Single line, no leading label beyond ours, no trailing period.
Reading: 120mph
